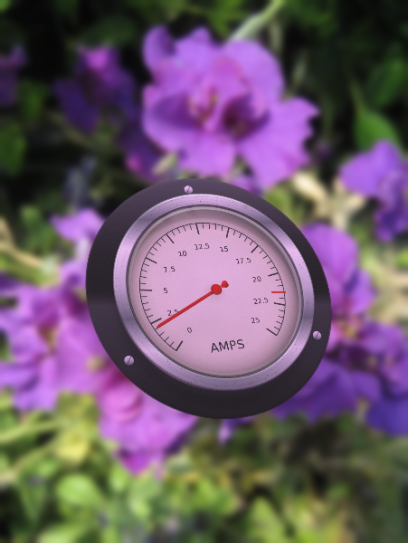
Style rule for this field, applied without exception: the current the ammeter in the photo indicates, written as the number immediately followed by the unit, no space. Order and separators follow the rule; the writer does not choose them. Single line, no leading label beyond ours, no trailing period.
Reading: 2A
